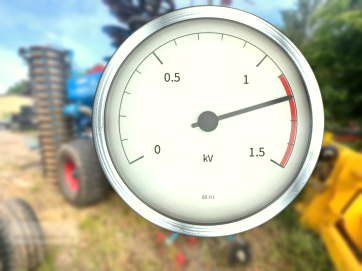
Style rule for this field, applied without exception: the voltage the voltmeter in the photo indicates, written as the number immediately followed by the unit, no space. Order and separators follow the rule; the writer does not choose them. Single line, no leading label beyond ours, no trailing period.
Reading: 1.2kV
